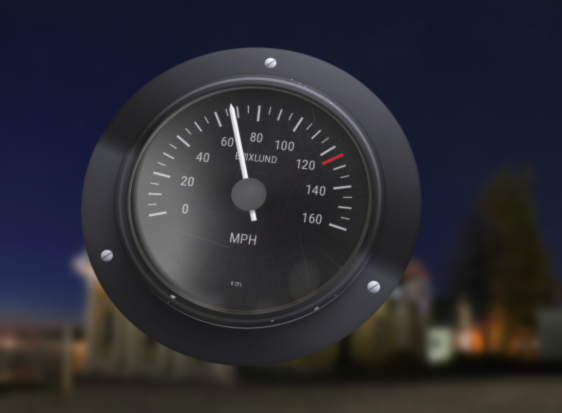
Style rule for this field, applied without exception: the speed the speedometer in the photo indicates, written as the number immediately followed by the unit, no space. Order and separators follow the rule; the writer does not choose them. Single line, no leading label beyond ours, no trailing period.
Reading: 67.5mph
